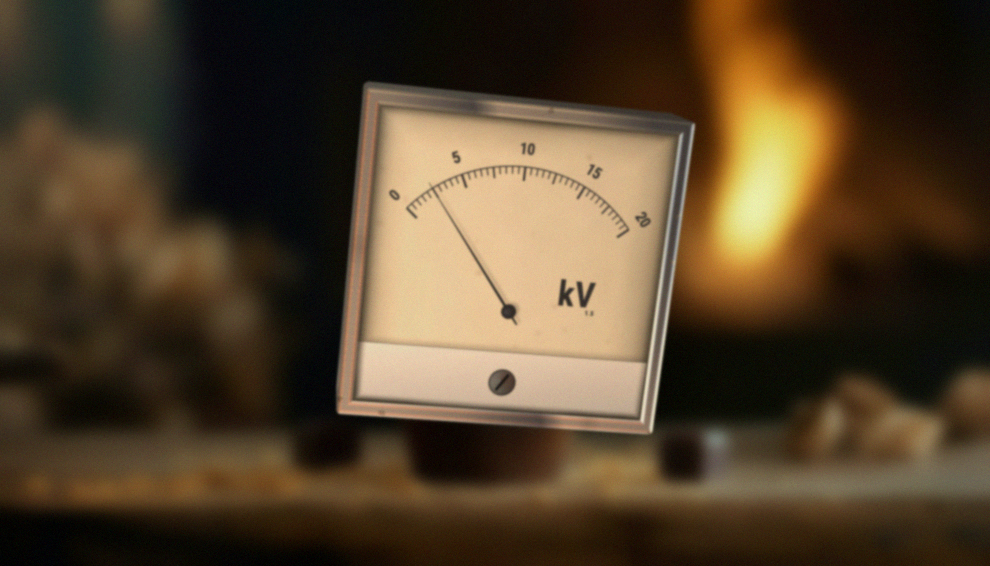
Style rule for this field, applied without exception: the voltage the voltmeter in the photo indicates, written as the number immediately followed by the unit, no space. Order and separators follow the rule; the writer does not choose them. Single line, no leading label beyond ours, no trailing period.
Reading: 2.5kV
